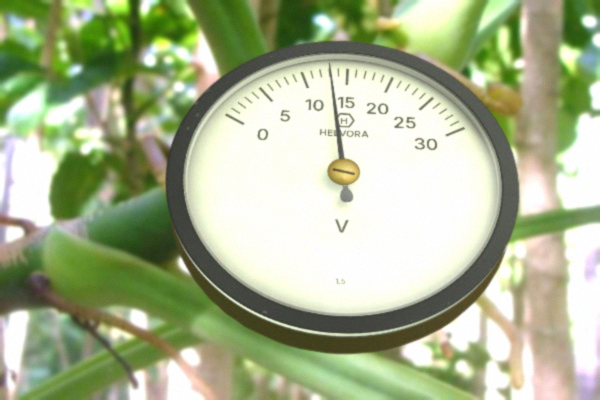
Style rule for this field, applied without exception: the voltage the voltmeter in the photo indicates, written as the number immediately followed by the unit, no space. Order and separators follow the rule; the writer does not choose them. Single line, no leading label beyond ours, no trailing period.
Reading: 13V
